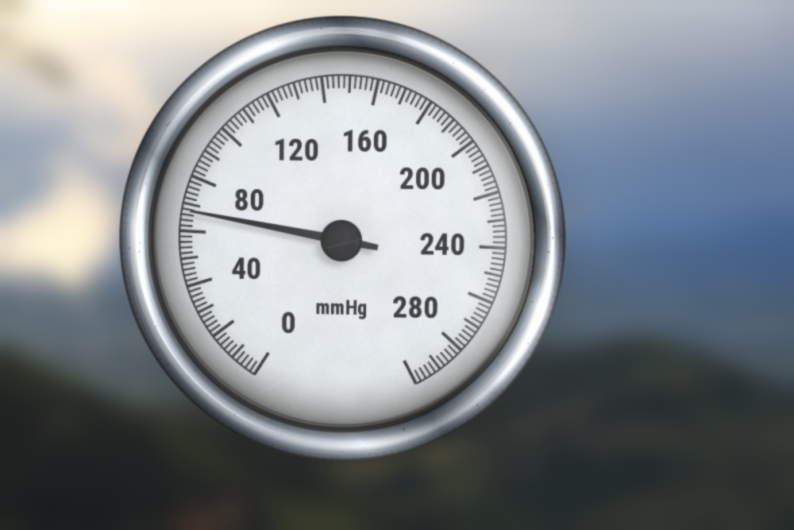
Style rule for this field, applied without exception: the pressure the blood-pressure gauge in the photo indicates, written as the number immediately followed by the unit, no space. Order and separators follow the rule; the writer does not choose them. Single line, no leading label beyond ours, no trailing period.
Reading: 68mmHg
